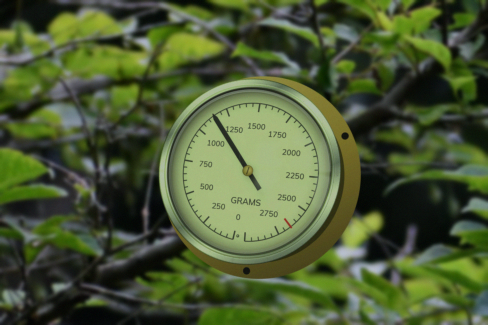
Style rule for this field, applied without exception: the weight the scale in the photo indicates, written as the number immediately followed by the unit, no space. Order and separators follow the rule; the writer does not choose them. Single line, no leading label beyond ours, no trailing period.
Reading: 1150g
